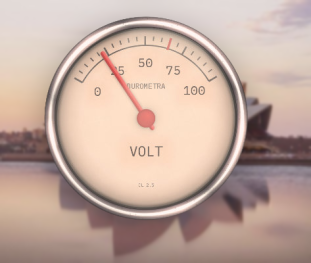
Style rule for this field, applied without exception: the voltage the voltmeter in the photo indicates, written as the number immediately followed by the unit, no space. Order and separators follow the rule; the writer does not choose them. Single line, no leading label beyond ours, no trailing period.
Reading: 22.5V
